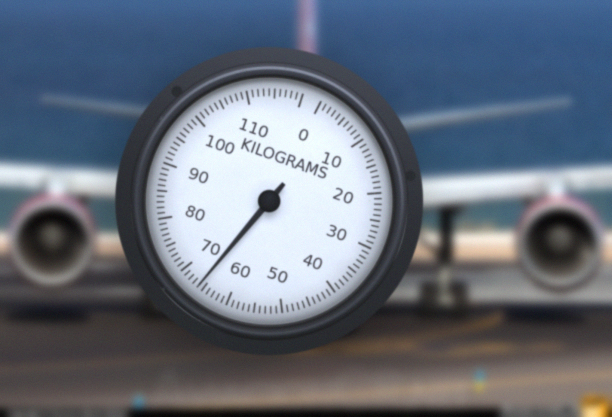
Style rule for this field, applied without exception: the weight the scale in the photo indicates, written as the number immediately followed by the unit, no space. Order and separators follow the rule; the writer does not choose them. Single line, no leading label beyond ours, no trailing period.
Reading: 66kg
